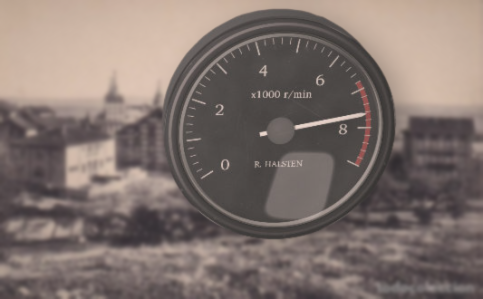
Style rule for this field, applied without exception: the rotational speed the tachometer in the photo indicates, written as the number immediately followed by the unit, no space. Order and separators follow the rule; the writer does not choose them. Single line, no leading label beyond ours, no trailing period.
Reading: 7600rpm
